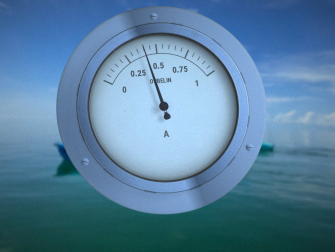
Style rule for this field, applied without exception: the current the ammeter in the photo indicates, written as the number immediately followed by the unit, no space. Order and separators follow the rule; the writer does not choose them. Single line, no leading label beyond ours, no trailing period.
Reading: 0.4A
